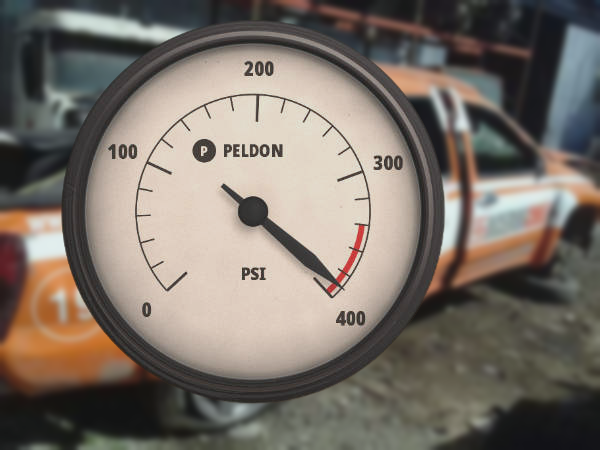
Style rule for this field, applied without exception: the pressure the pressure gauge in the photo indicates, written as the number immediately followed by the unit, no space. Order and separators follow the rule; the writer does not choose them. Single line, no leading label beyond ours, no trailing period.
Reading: 390psi
